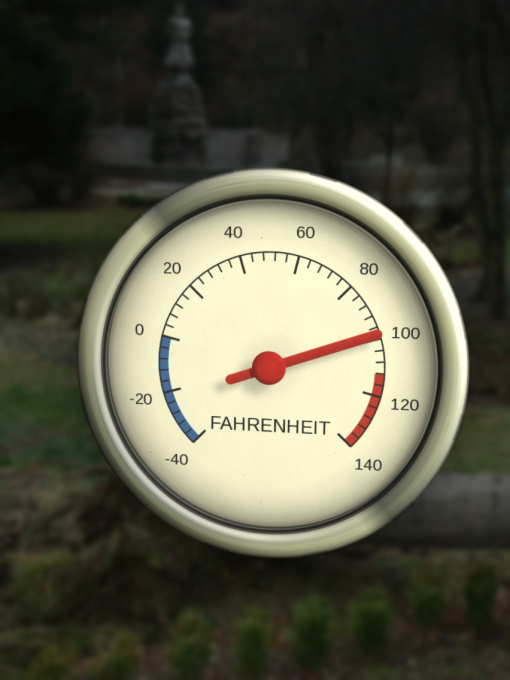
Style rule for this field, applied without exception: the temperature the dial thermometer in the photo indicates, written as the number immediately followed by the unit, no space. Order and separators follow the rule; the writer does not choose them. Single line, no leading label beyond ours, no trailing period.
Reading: 98°F
